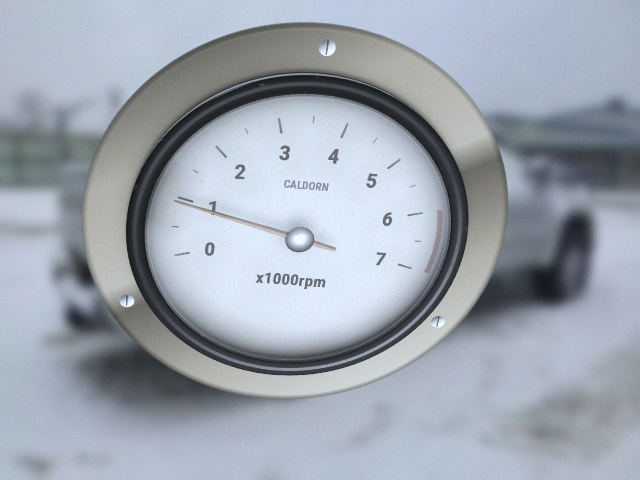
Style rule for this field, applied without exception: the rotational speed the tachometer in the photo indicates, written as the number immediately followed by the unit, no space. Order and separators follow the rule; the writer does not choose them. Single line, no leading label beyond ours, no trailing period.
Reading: 1000rpm
